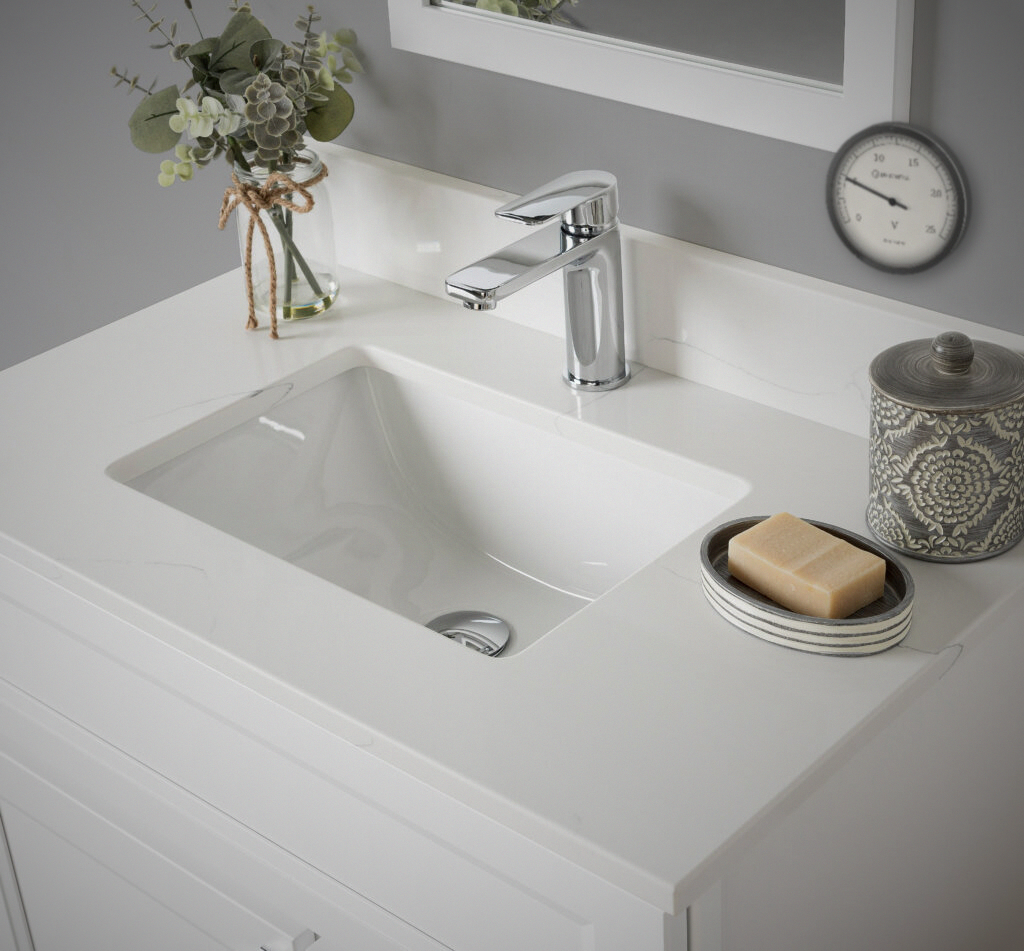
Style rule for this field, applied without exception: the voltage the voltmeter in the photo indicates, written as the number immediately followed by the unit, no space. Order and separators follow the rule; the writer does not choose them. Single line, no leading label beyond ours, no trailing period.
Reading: 5V
